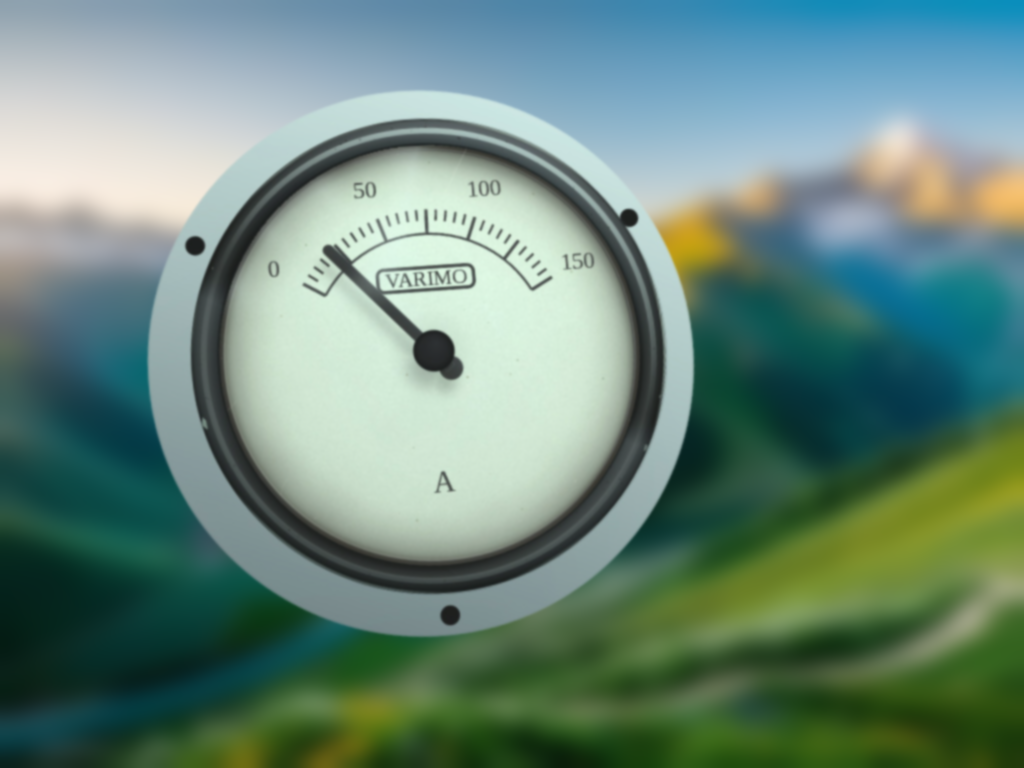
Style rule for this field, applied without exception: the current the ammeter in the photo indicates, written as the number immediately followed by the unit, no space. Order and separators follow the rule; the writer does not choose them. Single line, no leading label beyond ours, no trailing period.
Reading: 20A
